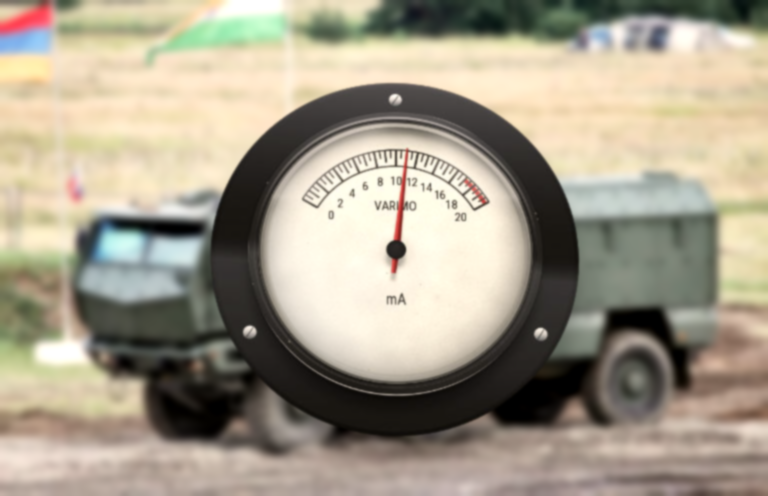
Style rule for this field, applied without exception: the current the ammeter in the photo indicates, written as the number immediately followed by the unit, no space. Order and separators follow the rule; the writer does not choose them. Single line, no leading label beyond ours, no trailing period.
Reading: 11mA
